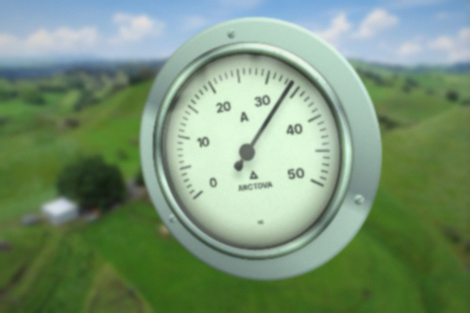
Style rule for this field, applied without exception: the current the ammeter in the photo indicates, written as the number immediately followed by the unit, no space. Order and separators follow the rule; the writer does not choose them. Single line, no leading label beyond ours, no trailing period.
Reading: 34A
